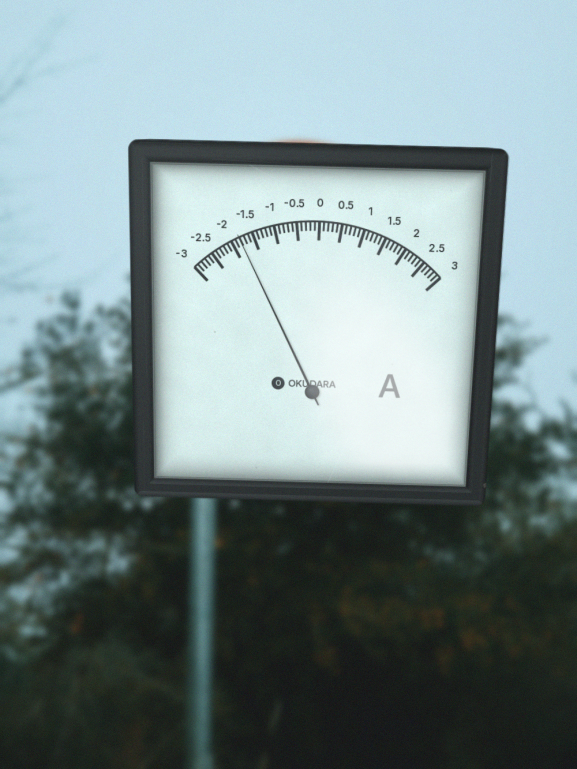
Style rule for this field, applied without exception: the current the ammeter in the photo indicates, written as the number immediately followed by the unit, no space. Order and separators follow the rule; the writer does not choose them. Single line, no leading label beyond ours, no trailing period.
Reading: -1.8A
